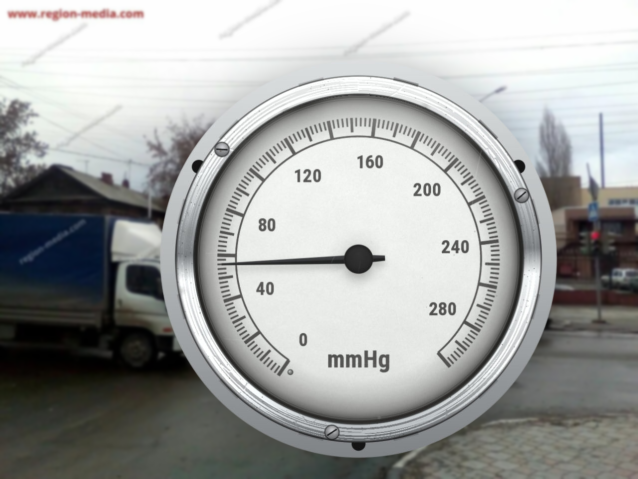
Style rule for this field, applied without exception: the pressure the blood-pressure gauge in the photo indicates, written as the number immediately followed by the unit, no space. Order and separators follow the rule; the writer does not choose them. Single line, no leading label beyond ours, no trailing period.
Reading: 56mmHg
